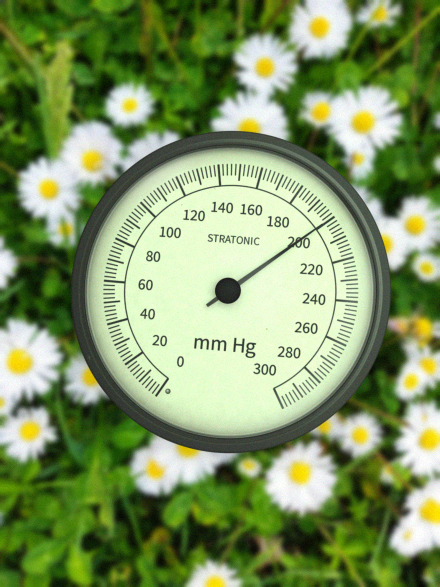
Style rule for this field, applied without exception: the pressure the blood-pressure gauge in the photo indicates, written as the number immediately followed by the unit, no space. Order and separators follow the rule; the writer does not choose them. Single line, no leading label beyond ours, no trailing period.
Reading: 200mmHg
